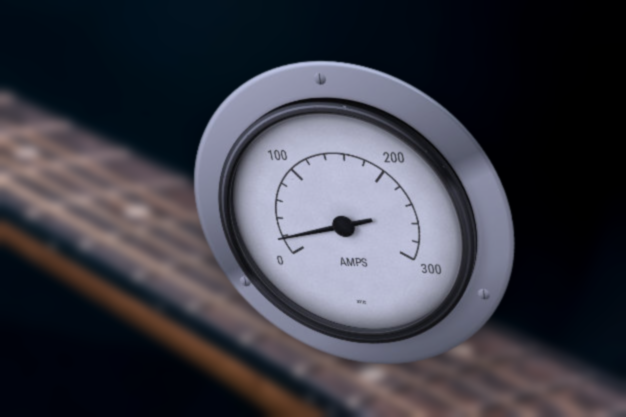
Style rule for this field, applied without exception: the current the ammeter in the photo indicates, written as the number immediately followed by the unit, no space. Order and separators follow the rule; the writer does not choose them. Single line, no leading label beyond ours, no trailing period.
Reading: 20A
